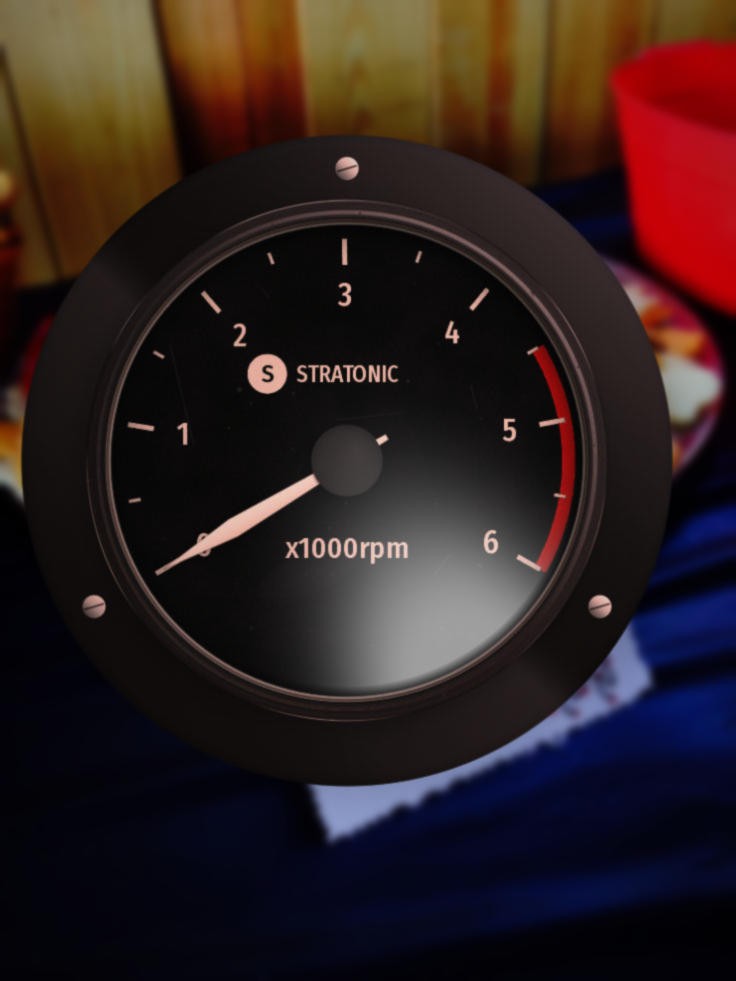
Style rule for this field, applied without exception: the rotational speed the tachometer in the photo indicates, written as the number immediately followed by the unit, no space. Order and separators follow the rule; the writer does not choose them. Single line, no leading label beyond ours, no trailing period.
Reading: 0rpm
